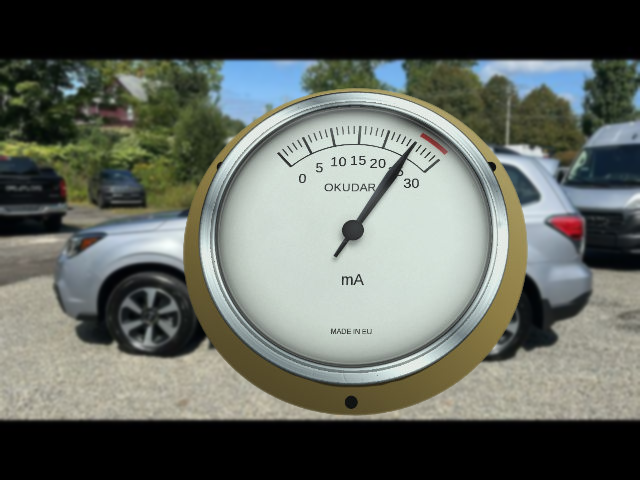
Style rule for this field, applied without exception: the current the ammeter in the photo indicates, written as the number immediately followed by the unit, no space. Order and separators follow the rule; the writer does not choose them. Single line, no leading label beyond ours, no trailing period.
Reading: 25mA
